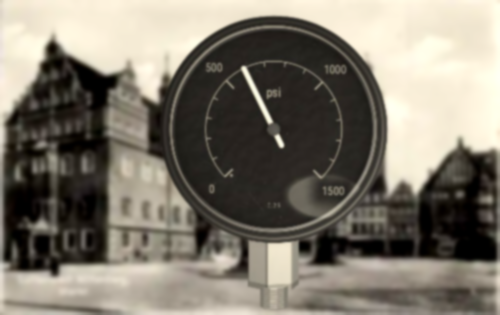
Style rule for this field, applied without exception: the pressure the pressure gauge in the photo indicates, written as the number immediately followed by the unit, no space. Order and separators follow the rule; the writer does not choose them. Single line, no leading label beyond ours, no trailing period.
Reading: 600psi
